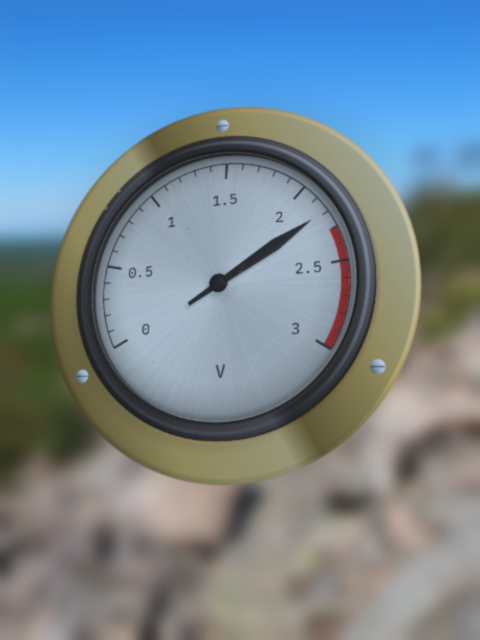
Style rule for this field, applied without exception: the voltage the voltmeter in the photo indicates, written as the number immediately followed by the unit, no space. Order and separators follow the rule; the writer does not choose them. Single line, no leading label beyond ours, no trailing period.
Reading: 2.2V
